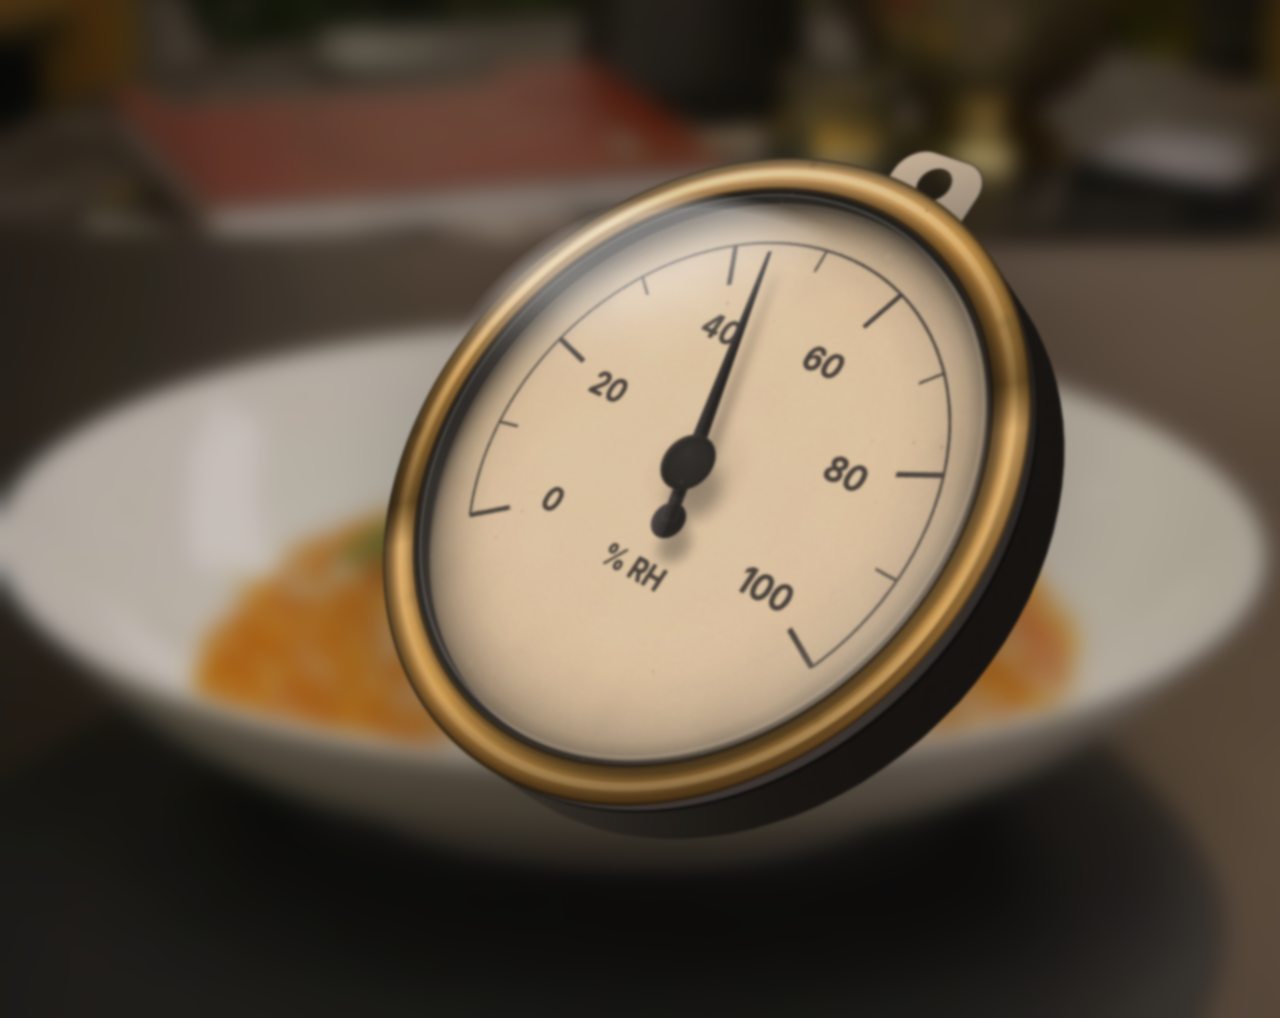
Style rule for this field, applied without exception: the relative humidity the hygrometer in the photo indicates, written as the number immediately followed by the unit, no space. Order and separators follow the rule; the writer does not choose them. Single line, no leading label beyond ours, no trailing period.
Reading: 45%
